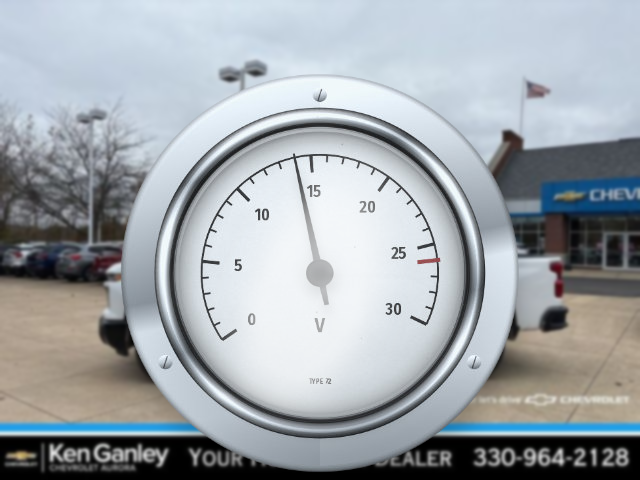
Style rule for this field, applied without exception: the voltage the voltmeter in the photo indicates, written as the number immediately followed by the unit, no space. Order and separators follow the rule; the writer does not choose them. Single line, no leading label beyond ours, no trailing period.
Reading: 14V
